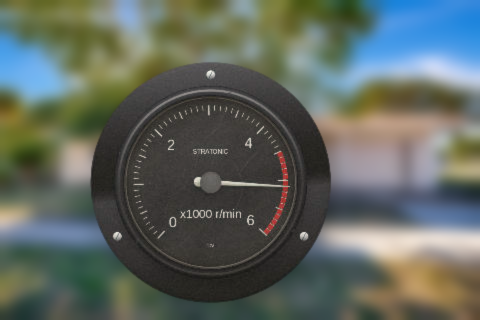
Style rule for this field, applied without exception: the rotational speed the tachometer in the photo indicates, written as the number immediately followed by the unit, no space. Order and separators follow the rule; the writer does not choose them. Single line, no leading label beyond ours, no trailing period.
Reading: 5100rpm
